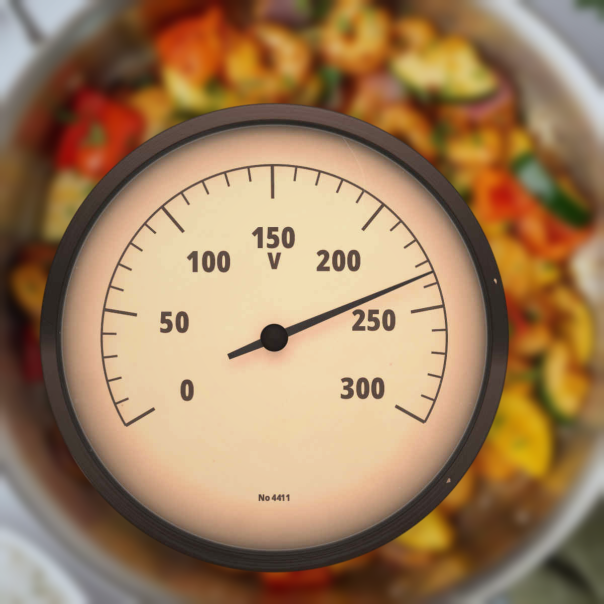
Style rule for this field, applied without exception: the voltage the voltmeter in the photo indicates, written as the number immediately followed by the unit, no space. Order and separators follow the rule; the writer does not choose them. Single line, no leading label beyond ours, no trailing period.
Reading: 235V
